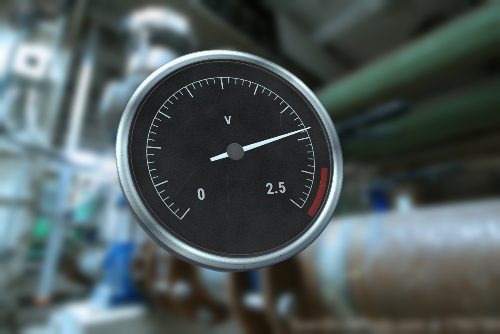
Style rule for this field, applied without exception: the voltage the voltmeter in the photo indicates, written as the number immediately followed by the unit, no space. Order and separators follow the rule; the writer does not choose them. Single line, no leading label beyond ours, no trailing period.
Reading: 1.95V
